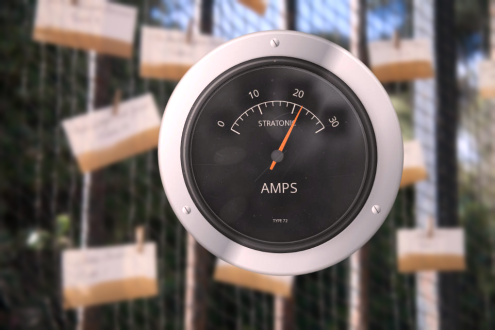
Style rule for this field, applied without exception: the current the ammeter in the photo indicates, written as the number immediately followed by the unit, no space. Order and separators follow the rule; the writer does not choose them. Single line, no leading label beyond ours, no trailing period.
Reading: 22A
